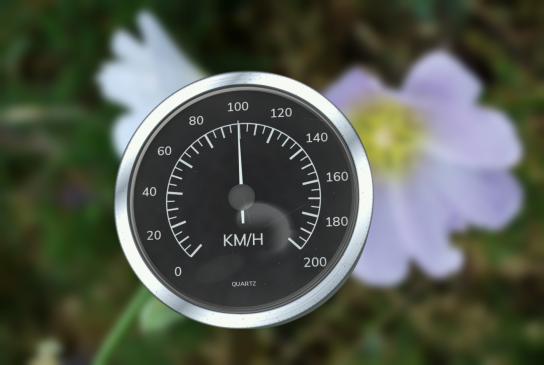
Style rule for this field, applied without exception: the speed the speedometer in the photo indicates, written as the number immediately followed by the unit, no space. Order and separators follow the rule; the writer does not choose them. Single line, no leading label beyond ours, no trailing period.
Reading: 100km/h
